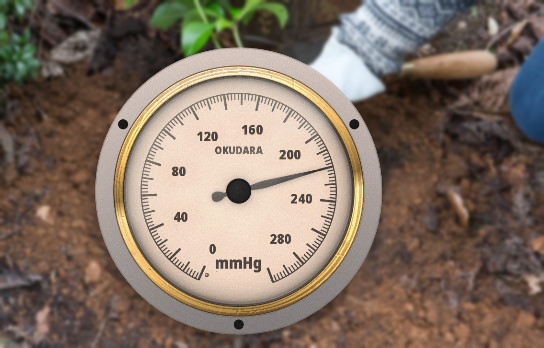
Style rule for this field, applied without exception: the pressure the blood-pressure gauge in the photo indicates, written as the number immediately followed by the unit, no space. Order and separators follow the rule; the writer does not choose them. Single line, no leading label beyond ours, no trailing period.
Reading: 220mmHg
